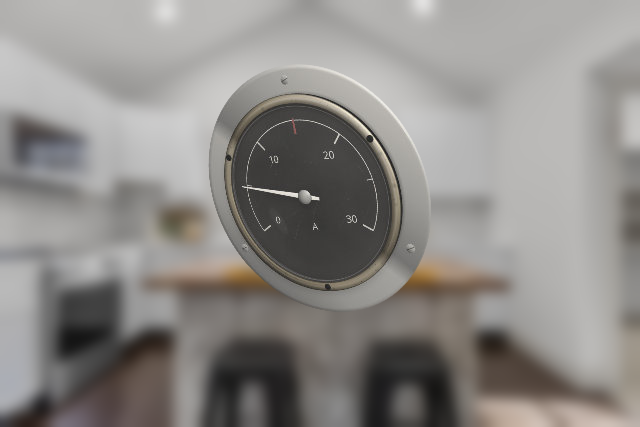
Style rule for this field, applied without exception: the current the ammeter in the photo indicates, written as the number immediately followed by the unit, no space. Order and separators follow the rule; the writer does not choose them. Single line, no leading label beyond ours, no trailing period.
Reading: 5A
